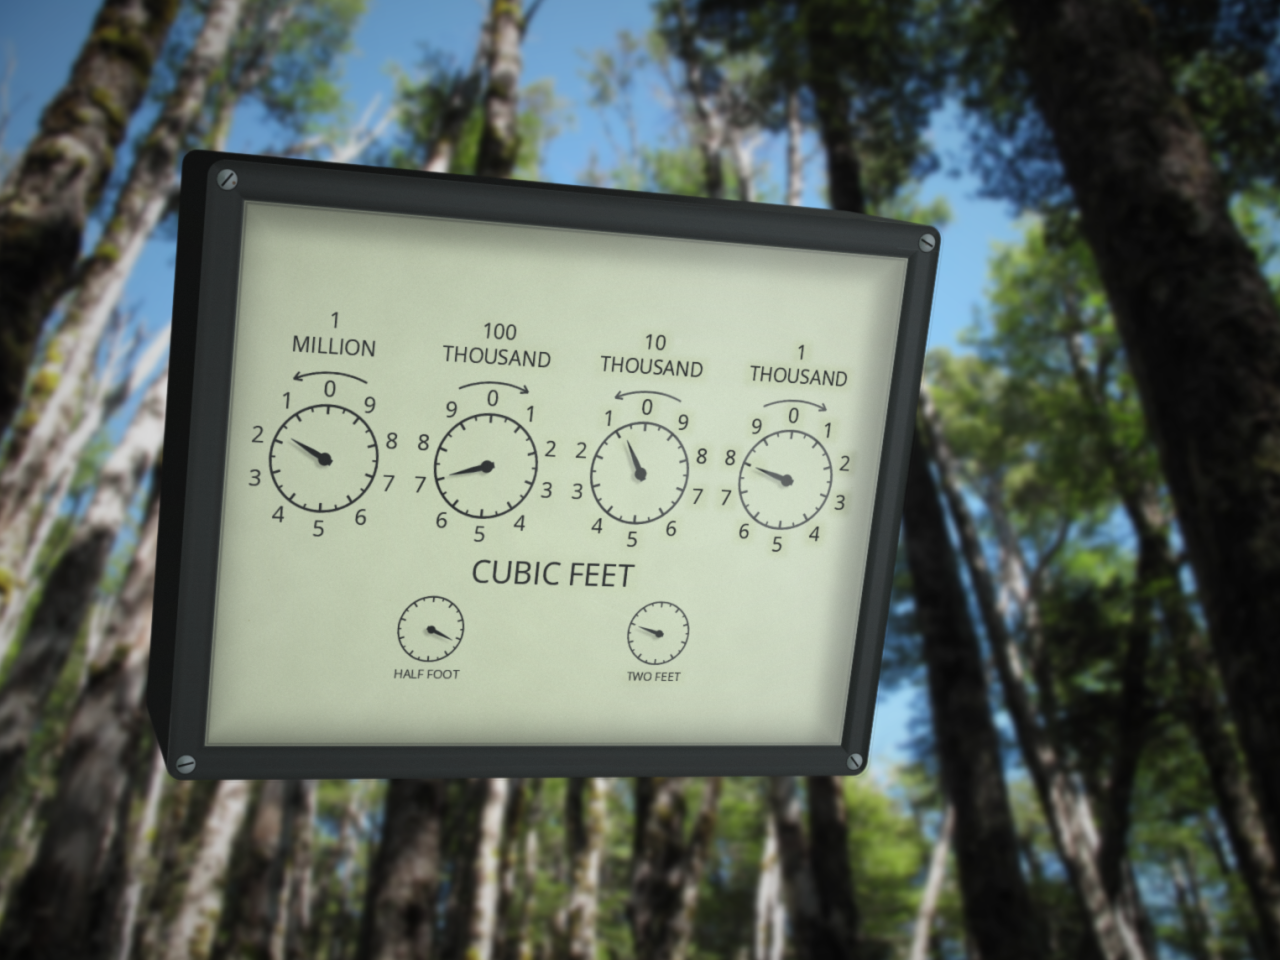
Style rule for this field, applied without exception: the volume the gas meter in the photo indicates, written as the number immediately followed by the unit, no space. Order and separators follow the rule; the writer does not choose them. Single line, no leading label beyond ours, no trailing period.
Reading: 170800ft³
